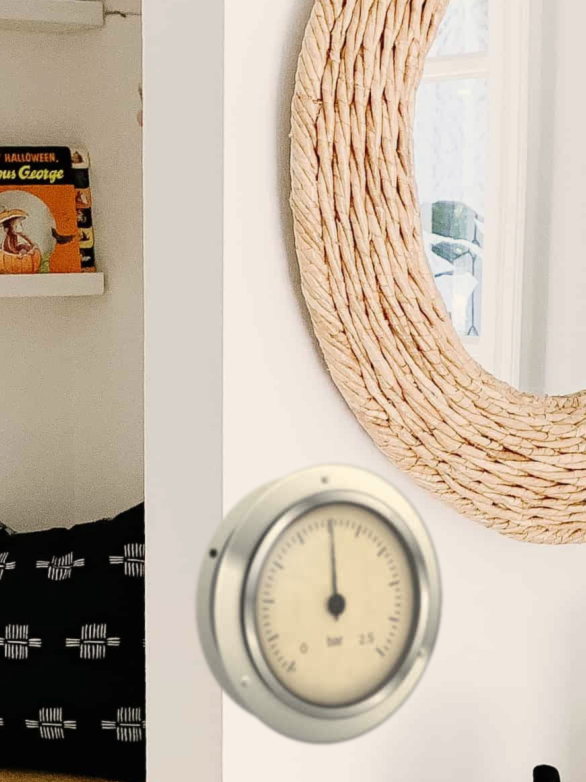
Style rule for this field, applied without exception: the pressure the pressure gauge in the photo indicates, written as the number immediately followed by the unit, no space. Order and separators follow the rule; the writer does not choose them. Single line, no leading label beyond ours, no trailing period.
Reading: 1.25bar
